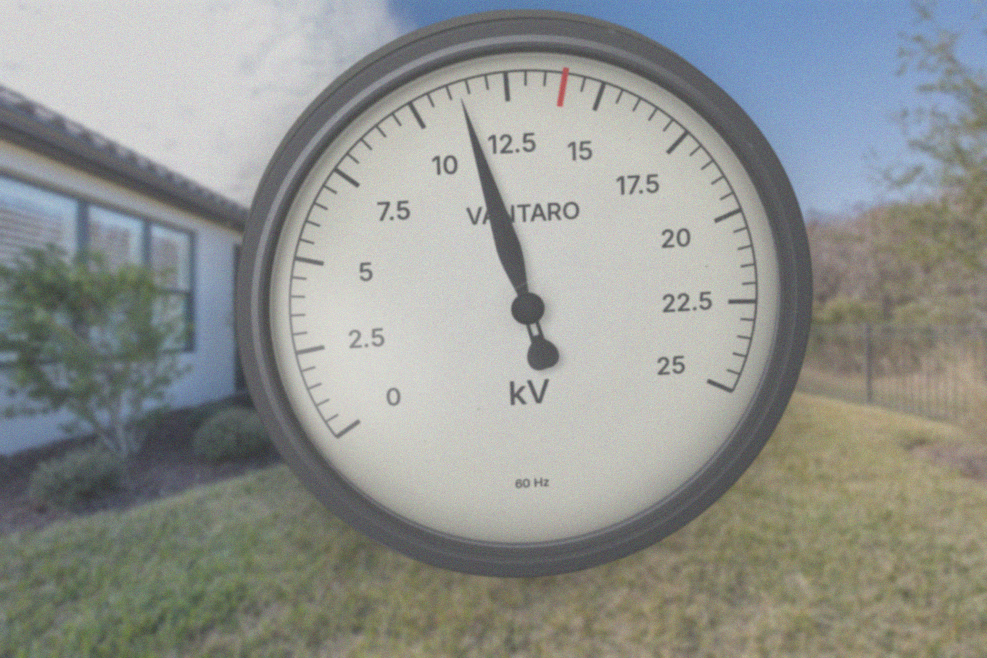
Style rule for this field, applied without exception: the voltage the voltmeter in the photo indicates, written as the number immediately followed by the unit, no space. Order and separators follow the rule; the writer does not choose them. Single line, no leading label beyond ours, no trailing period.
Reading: 11.25kV
